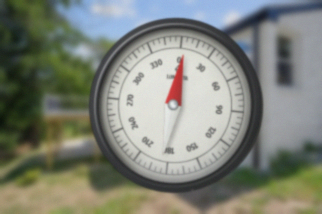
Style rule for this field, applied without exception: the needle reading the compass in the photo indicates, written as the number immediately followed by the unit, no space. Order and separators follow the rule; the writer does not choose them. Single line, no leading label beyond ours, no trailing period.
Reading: 5°
